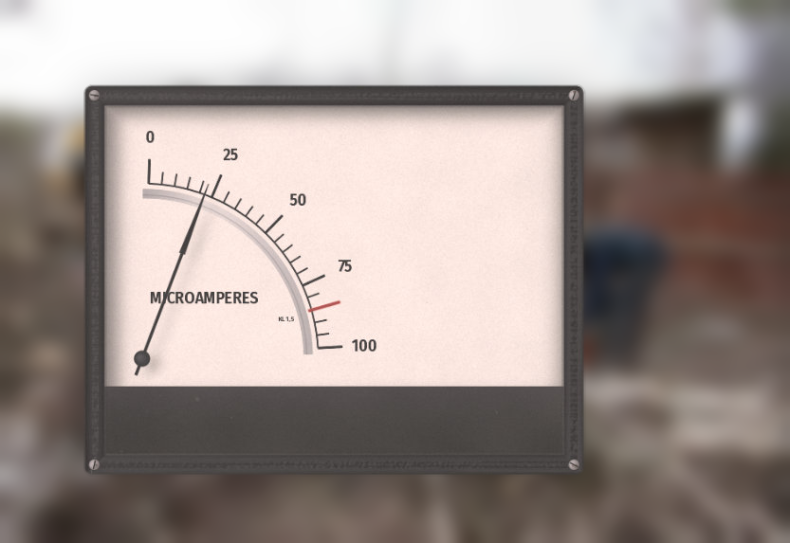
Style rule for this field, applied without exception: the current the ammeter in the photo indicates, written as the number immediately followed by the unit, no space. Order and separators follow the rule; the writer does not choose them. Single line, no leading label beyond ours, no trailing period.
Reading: 22.5µA
